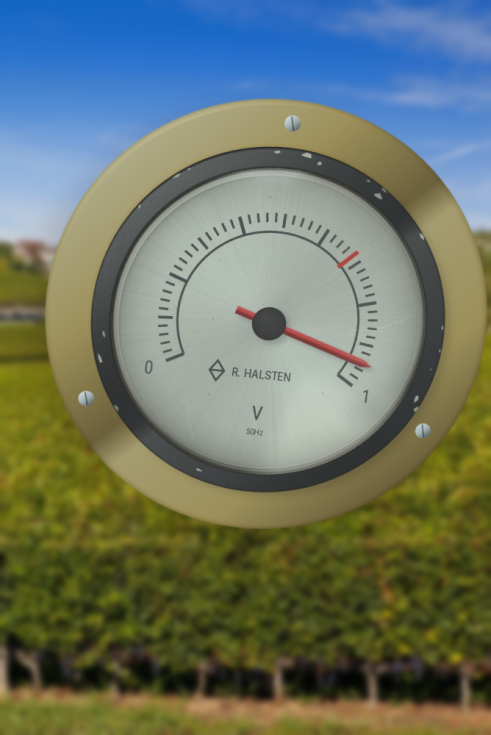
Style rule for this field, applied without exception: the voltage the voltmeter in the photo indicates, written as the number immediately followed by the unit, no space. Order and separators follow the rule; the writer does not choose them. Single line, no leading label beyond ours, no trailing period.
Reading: 0.94V
